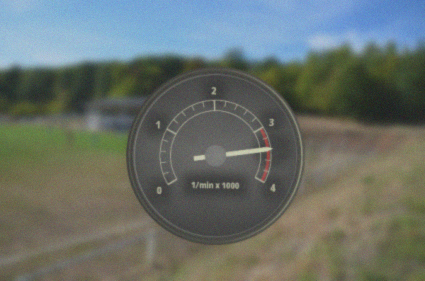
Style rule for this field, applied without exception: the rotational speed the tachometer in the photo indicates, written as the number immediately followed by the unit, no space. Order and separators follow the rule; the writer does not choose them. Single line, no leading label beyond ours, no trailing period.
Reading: 3400rpm
